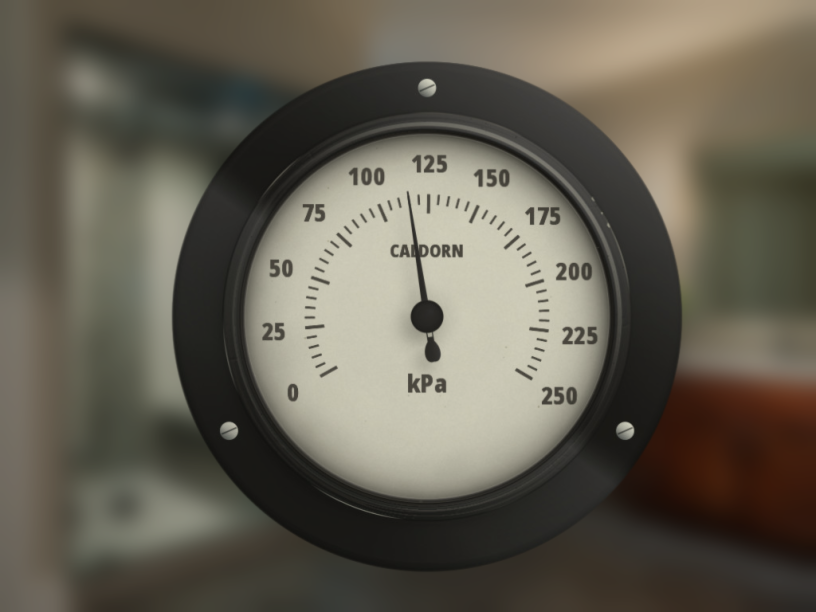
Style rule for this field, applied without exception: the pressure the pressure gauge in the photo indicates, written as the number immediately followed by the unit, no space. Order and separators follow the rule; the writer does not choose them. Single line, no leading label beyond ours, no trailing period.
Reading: 115kPa
